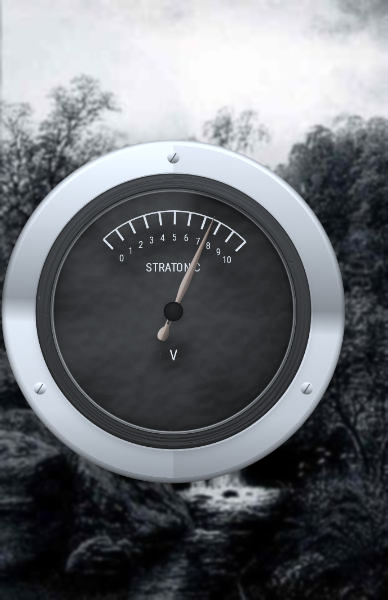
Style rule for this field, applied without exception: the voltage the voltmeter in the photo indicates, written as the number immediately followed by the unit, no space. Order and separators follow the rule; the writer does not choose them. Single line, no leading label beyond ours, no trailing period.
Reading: 7.5V
